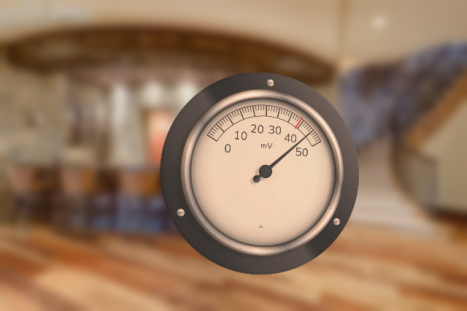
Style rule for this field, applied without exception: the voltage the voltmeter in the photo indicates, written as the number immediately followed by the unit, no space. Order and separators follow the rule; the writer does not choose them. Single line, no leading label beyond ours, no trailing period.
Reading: 45mV
